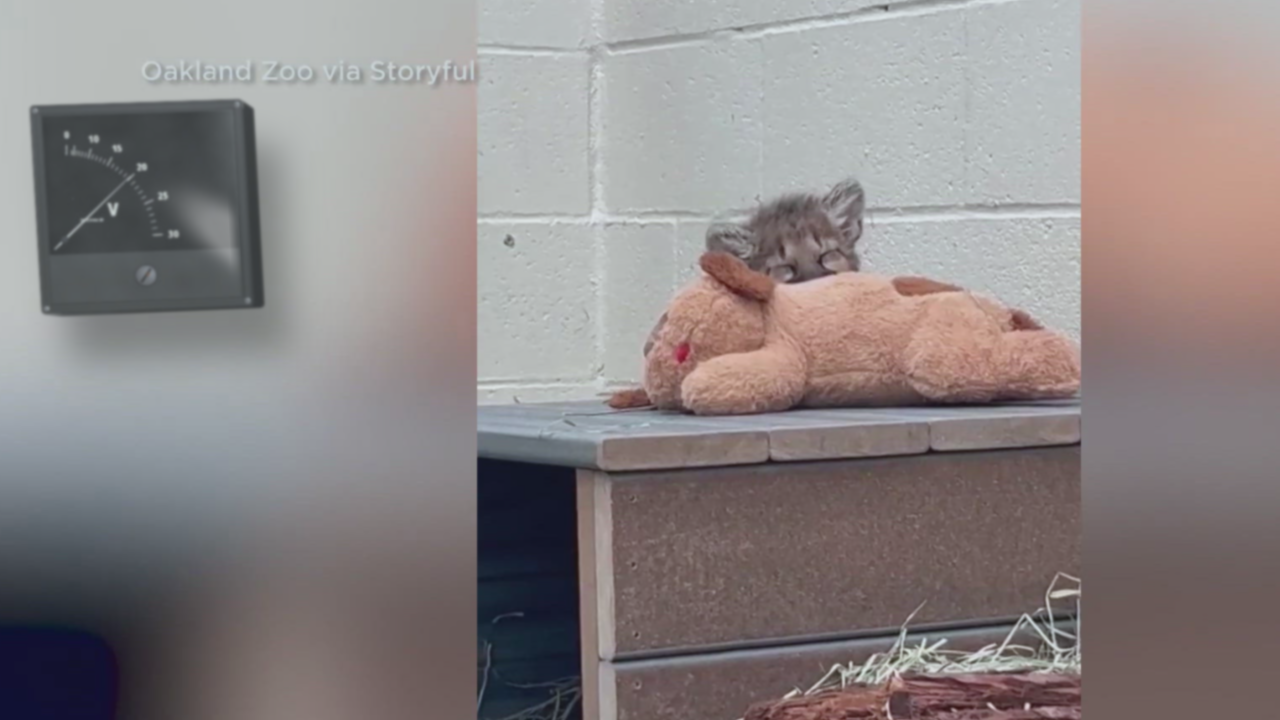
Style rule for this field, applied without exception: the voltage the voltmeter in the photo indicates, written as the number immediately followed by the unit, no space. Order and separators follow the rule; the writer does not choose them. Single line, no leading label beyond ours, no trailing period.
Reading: 20V
